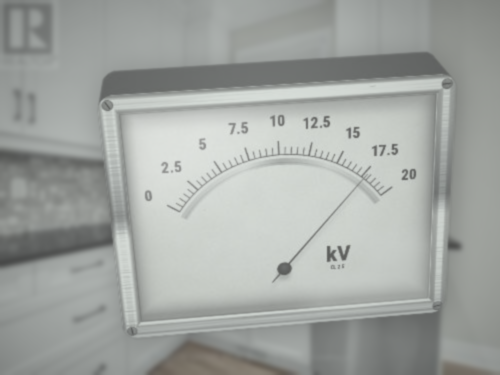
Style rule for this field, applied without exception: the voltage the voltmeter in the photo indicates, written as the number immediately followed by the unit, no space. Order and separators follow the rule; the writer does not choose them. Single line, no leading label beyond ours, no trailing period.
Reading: 17.5kV
